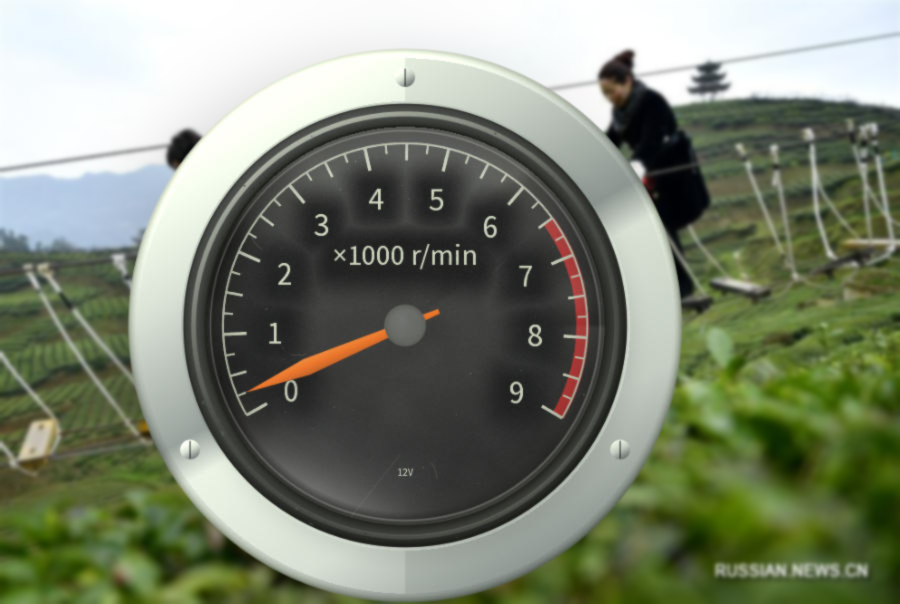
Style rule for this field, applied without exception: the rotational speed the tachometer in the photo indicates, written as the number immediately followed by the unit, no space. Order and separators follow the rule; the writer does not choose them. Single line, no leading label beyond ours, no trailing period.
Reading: 250rpm
